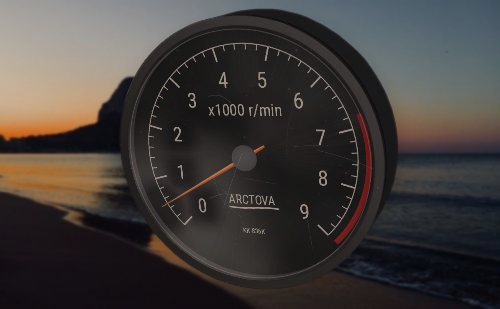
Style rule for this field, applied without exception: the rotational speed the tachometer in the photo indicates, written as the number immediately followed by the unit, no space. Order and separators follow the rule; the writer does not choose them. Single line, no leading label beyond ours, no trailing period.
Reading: 500rpm
